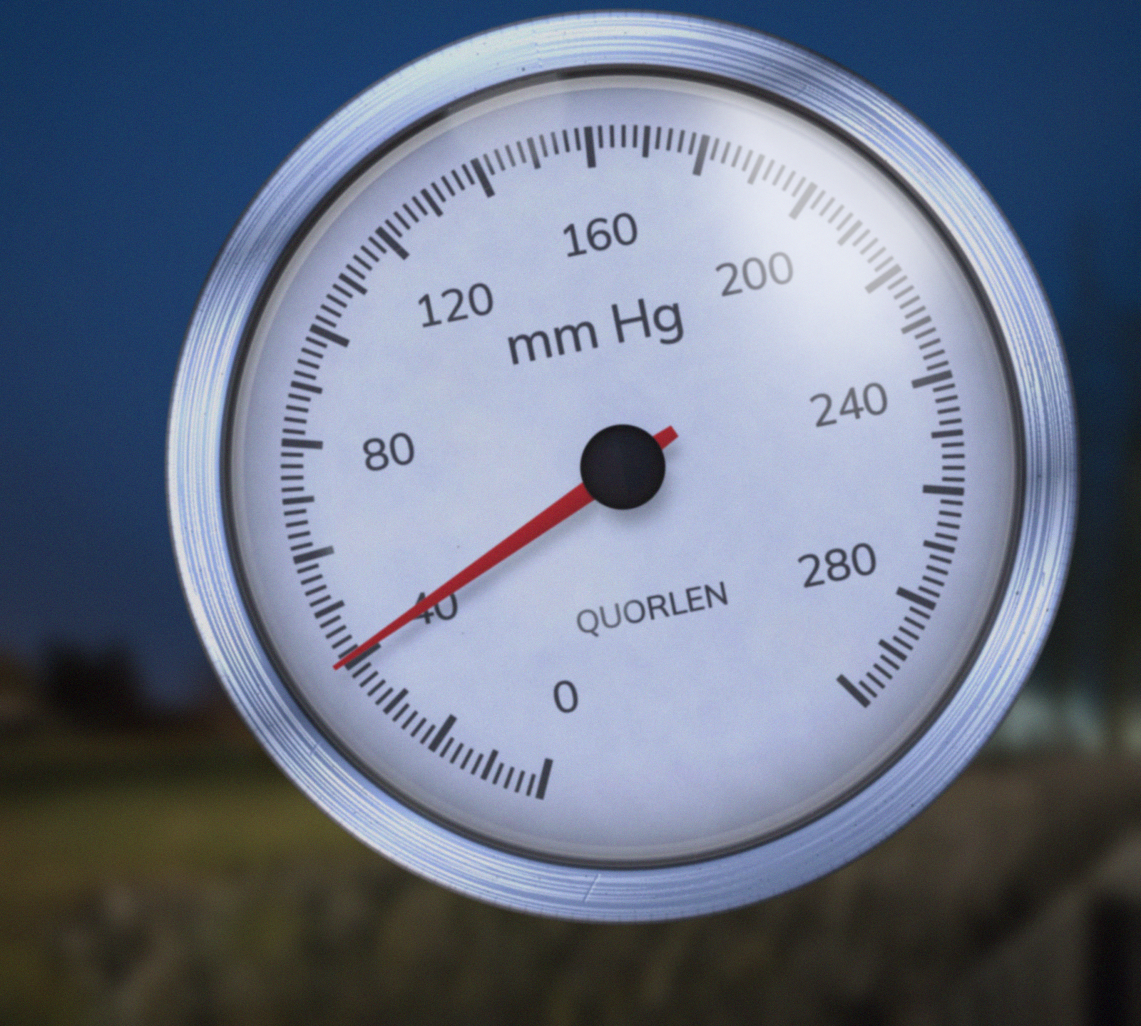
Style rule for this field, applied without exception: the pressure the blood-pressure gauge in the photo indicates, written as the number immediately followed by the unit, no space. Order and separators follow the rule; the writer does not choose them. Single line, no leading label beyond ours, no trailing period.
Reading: 41mmHg
